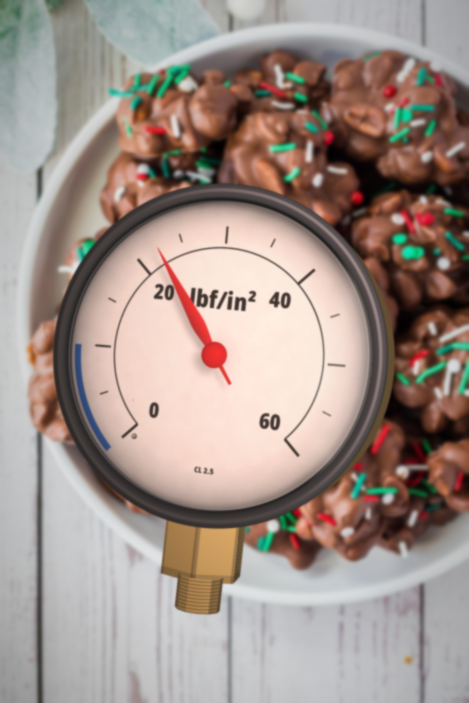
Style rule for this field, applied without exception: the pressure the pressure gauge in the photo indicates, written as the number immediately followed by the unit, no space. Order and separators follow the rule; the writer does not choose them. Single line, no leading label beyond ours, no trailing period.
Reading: 22.5psi
